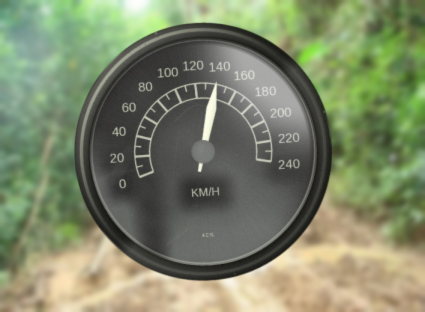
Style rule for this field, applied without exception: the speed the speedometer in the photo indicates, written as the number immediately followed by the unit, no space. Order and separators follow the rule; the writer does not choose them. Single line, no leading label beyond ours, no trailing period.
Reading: 140km/h
